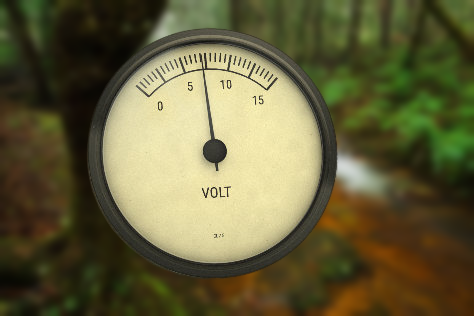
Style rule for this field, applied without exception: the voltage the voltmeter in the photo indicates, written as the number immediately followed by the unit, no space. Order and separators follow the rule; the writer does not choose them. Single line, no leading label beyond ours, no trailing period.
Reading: 7V
